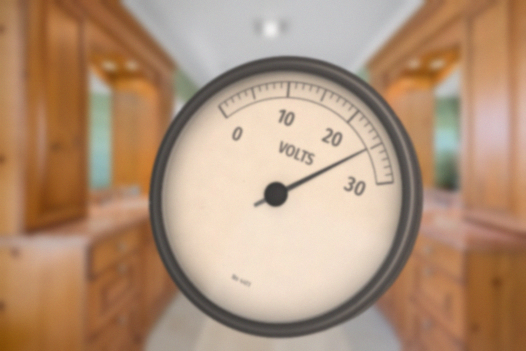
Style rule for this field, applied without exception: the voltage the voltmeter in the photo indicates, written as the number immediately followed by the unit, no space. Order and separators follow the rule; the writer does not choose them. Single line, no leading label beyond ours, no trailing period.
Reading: 25V
